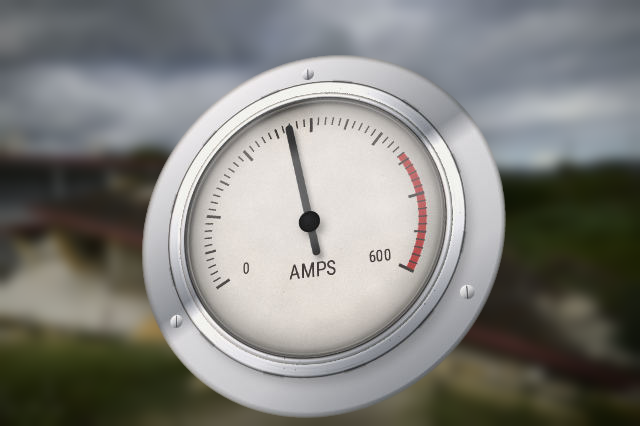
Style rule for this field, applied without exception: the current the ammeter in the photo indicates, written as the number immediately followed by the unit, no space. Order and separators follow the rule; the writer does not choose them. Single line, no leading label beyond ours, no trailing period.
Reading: 270A
